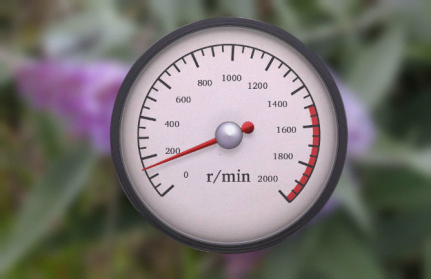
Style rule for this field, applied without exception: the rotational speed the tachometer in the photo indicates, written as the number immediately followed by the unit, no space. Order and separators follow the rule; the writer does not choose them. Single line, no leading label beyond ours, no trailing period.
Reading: 150rpm
